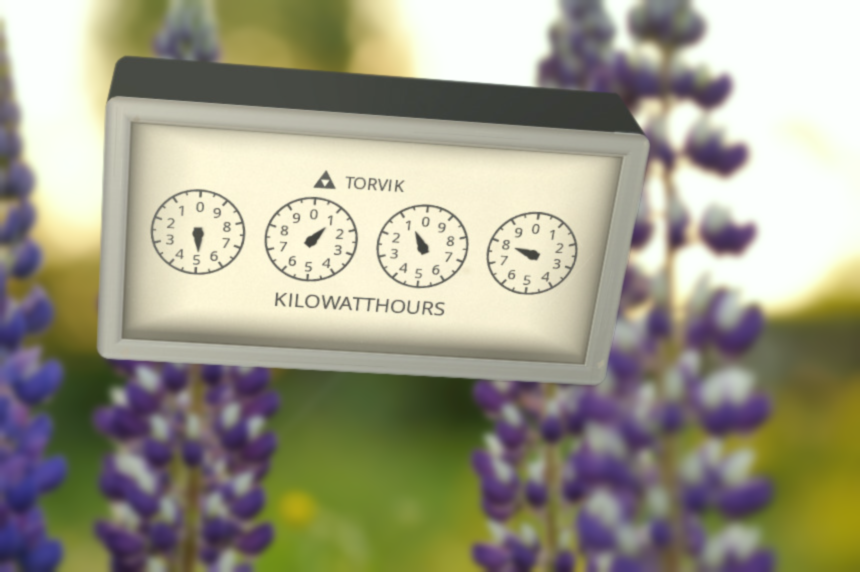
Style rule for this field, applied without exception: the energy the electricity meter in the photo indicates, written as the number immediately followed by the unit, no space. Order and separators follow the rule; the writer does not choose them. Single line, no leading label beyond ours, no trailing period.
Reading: 5108kWh
